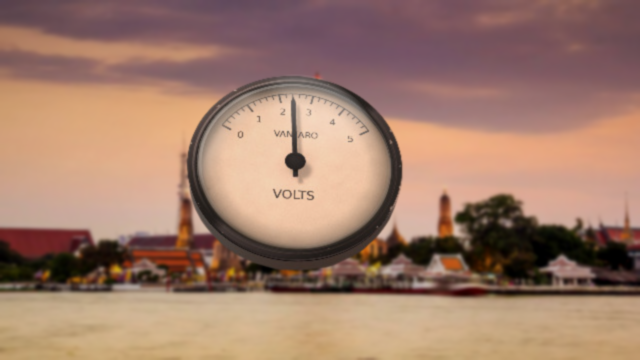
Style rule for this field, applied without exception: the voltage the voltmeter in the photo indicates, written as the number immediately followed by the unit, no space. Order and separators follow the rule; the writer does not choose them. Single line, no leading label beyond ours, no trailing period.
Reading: 2.4V
